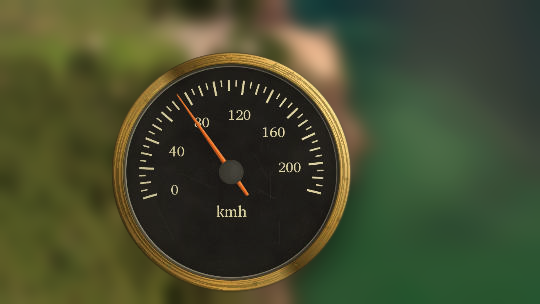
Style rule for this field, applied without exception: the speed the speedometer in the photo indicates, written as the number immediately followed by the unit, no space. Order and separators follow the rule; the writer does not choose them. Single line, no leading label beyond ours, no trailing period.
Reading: 75km/h
